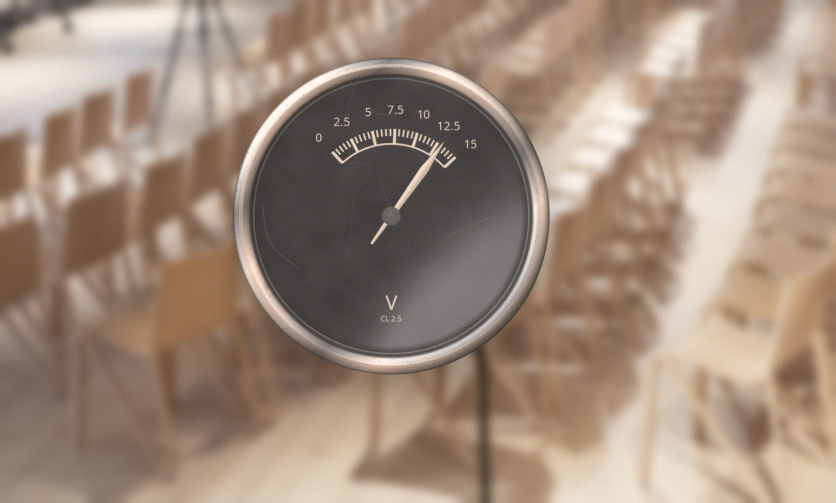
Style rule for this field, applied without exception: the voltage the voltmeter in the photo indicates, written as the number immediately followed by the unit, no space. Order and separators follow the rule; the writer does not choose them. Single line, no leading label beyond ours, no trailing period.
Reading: 13V
